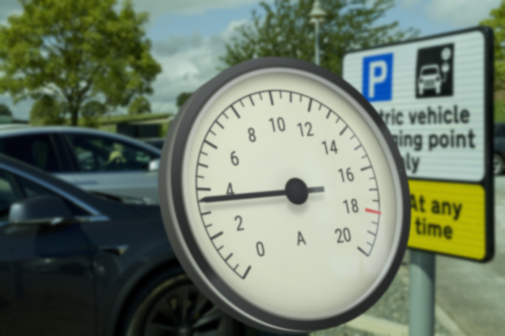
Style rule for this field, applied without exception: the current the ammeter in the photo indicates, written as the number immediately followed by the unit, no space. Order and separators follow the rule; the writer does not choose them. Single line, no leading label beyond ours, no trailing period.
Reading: 3.5A
